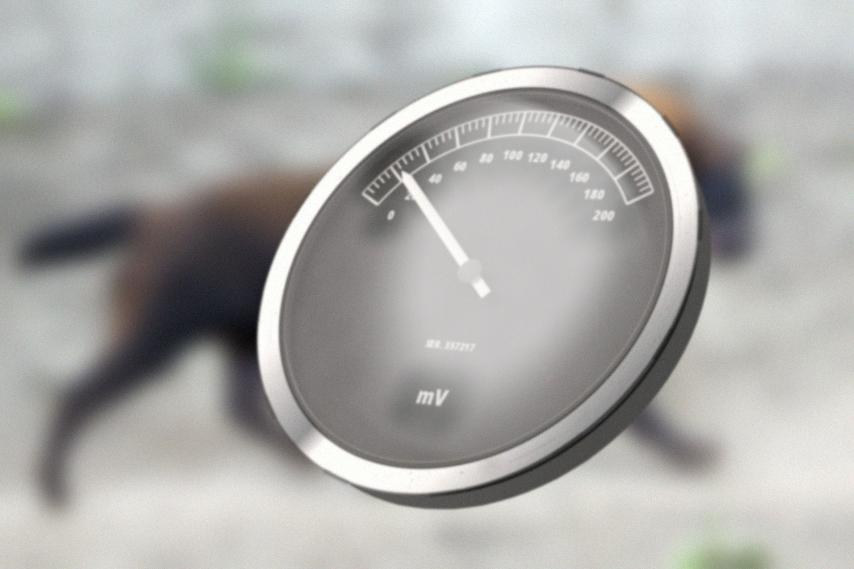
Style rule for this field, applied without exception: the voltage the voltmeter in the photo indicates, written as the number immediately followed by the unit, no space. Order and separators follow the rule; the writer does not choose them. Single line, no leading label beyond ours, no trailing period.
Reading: 24mV
